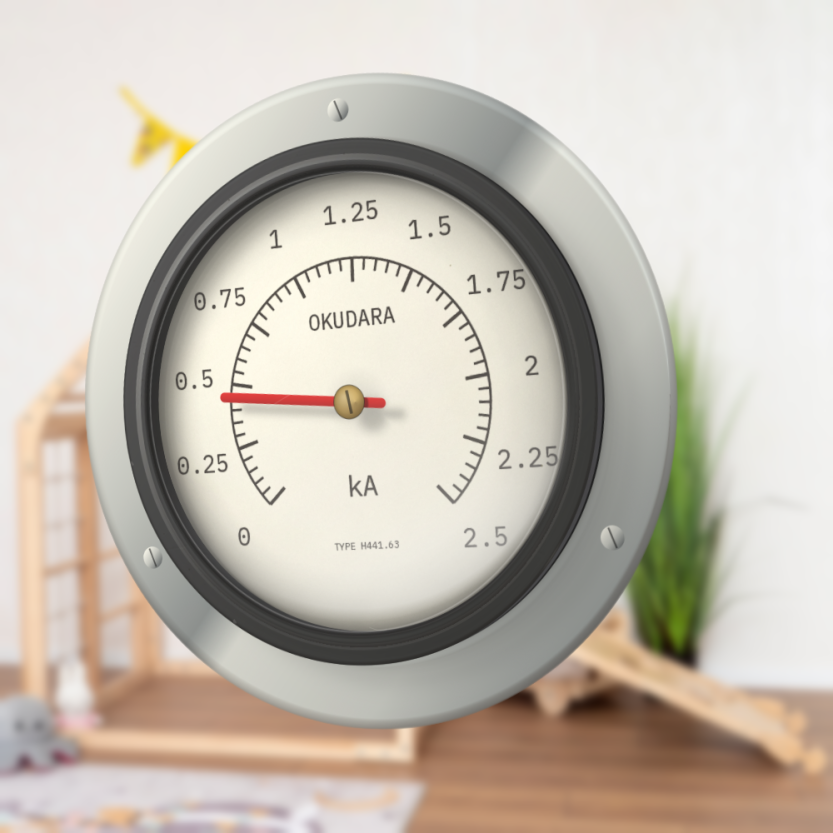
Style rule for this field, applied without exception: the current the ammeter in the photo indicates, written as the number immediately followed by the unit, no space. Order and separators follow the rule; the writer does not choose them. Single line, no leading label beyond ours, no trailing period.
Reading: 0.45kA
